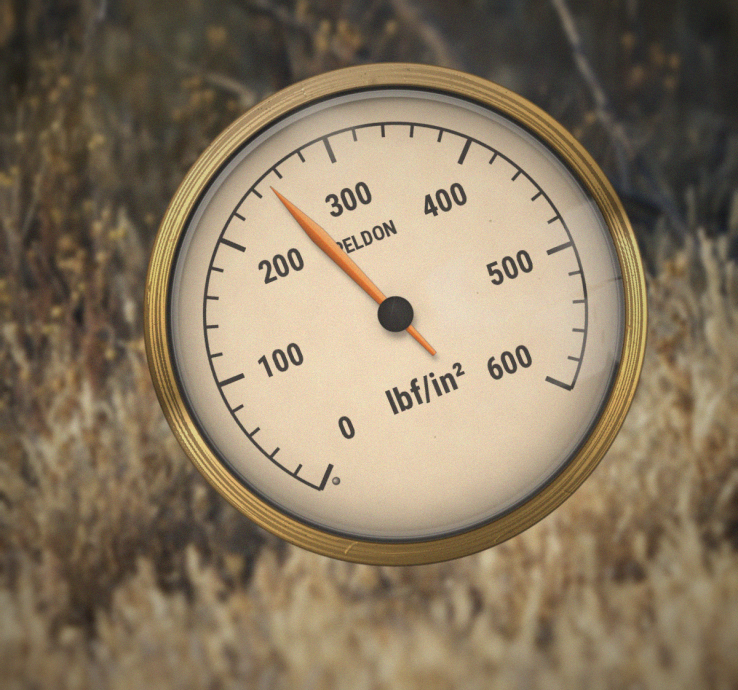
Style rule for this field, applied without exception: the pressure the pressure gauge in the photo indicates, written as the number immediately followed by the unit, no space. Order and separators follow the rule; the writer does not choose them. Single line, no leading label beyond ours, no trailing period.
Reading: 250psi
